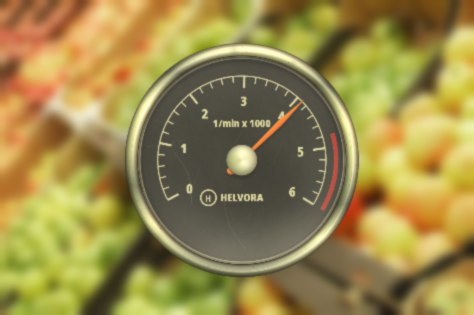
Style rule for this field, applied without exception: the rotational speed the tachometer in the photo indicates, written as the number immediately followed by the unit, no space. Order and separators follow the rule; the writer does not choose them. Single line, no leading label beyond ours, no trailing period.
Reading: 4100rpm
